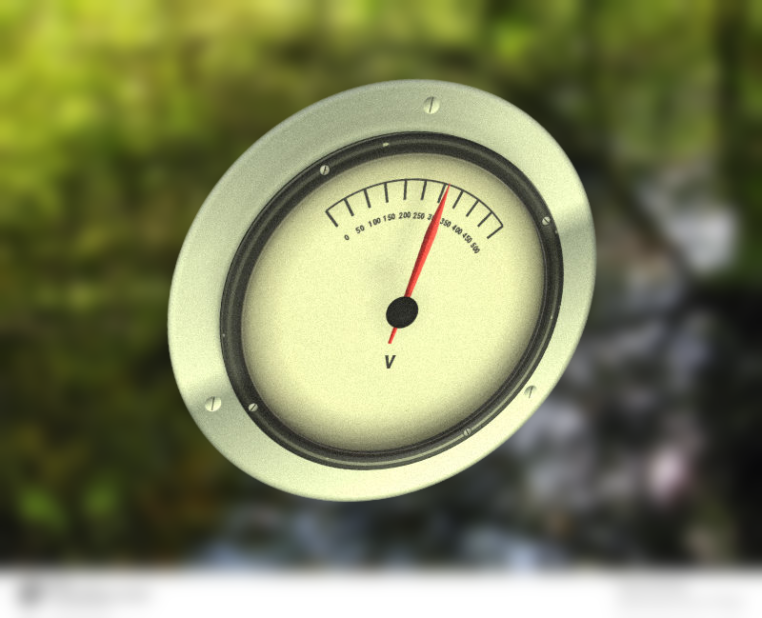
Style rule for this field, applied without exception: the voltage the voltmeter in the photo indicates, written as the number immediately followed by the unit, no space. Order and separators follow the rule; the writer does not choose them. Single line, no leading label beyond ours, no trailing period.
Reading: 300V
